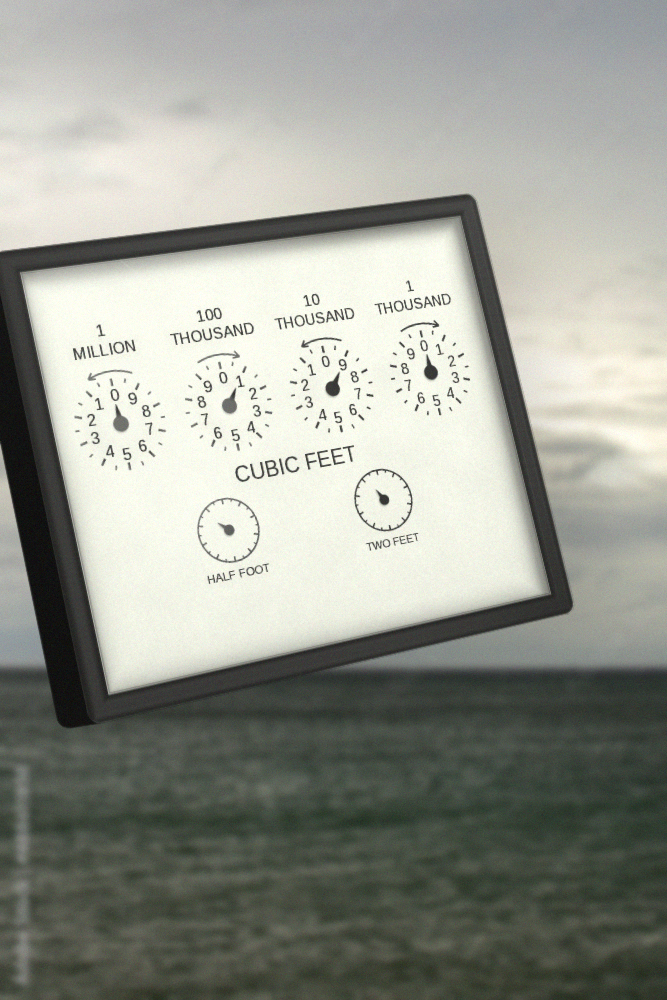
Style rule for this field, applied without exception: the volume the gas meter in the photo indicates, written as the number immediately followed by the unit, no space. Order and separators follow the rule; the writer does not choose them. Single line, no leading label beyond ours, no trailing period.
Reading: 9000ft³
